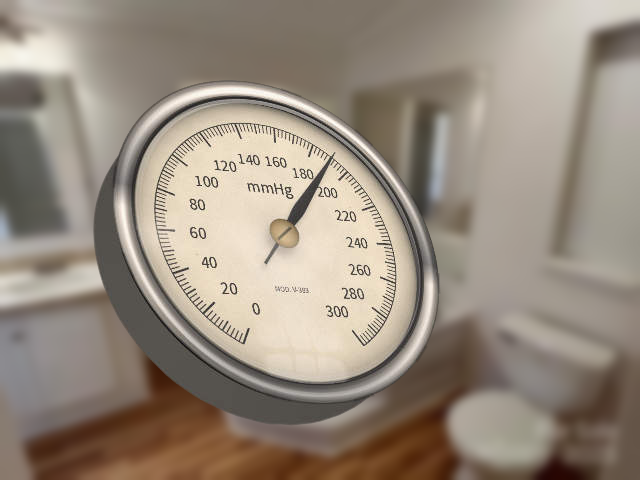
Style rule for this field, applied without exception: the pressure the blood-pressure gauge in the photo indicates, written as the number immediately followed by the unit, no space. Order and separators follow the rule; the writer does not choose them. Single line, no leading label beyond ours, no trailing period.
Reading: 190mmHg
